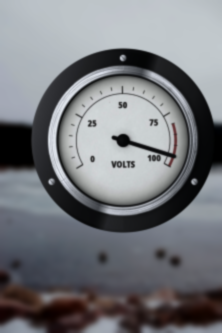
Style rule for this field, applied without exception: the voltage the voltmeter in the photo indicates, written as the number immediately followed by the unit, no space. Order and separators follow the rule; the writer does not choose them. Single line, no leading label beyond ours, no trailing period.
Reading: 95V
